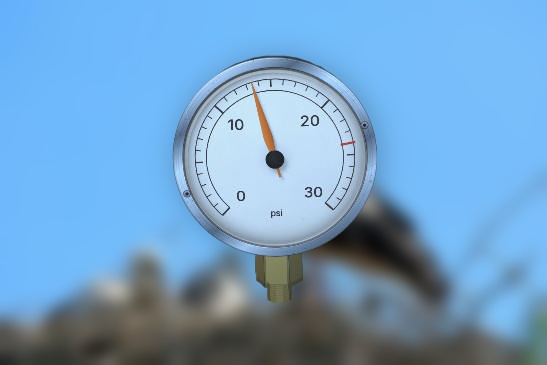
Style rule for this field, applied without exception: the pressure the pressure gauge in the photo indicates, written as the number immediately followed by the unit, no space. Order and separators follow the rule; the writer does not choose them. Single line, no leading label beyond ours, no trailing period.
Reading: 13.5psi
